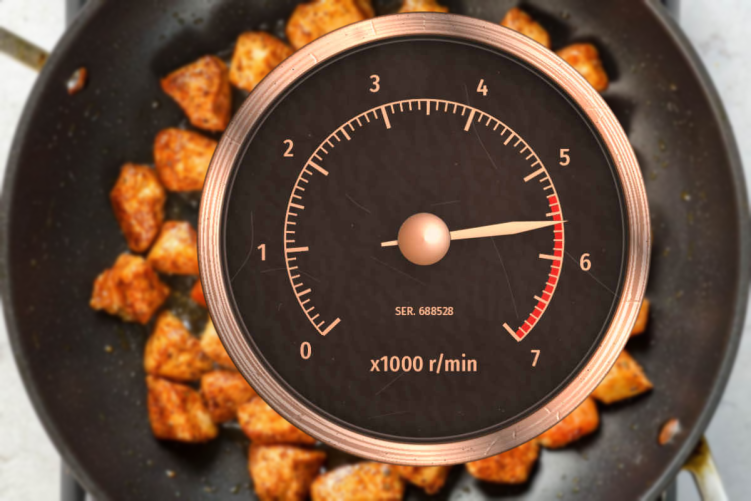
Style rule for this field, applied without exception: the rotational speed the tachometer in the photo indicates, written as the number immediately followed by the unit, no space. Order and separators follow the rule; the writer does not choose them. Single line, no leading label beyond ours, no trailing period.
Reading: 5600rpm
